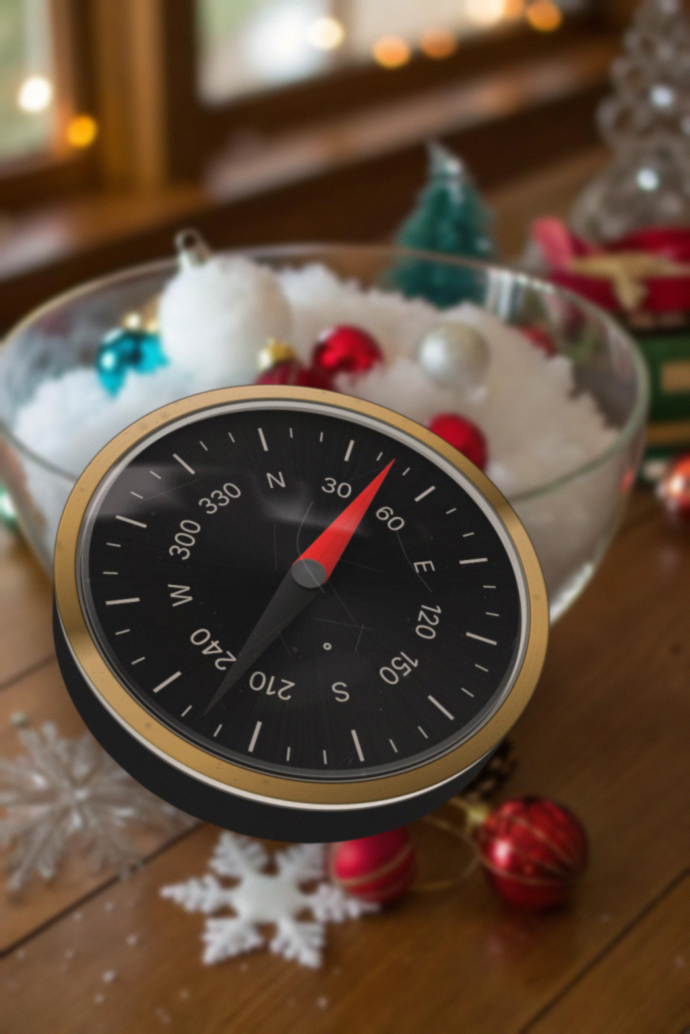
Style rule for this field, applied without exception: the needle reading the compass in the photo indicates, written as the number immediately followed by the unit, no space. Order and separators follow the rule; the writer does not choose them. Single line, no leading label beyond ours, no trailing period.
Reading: 45°
